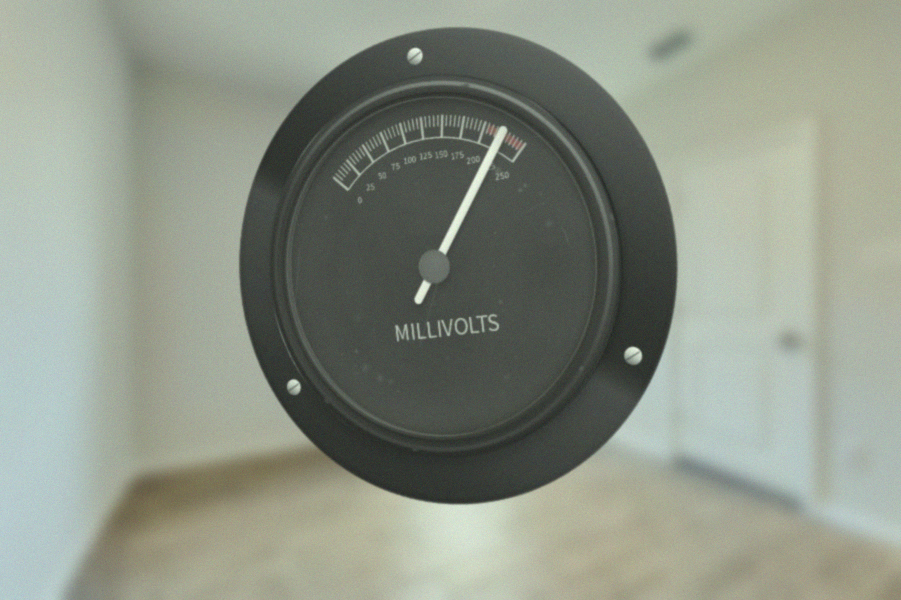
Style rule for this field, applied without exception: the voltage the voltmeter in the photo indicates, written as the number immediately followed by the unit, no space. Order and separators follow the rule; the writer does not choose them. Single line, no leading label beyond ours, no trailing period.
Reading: 225mV
